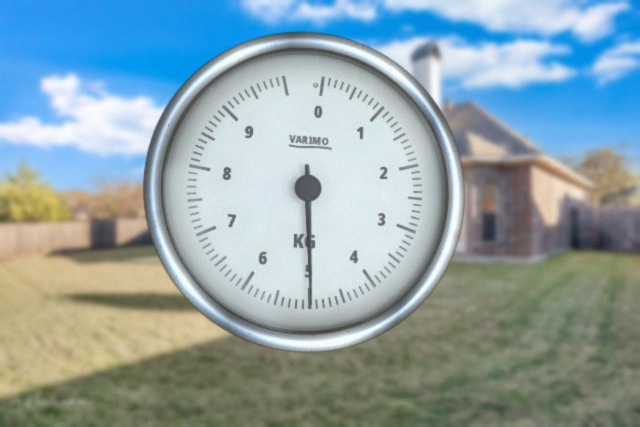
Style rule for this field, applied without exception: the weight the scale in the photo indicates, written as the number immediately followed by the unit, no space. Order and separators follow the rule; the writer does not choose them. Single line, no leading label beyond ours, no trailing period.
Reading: 5kg
